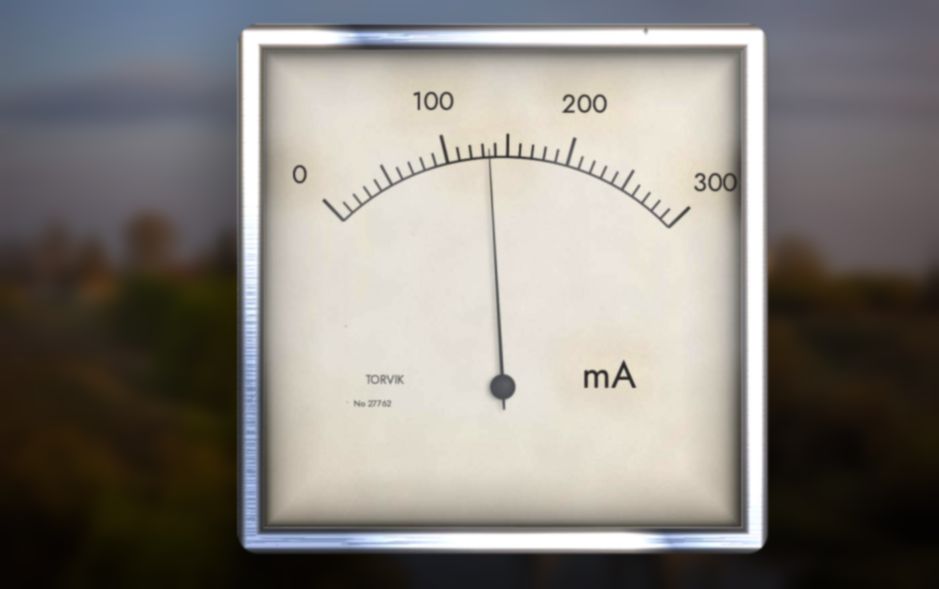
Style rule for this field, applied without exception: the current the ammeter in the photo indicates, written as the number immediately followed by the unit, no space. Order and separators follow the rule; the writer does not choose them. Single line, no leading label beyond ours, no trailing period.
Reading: 135mA
